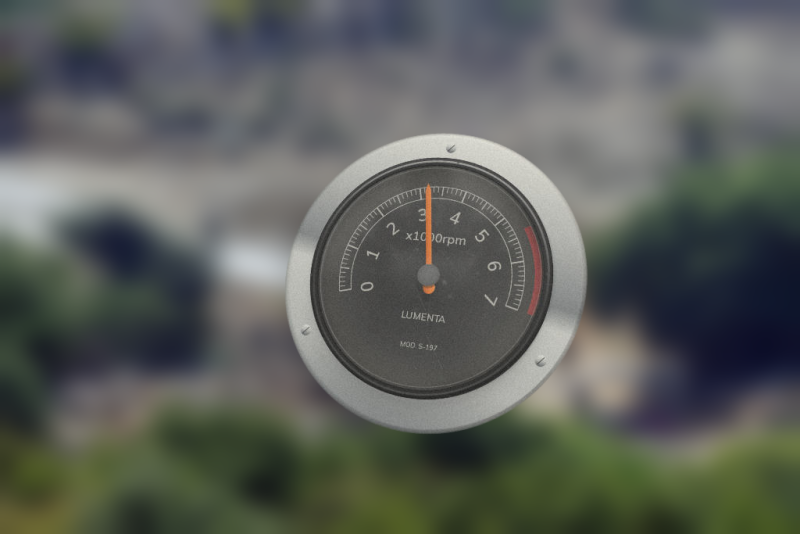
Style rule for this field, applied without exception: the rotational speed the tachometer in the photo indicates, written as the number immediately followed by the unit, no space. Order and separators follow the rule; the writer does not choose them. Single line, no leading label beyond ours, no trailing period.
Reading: 3200rpm
